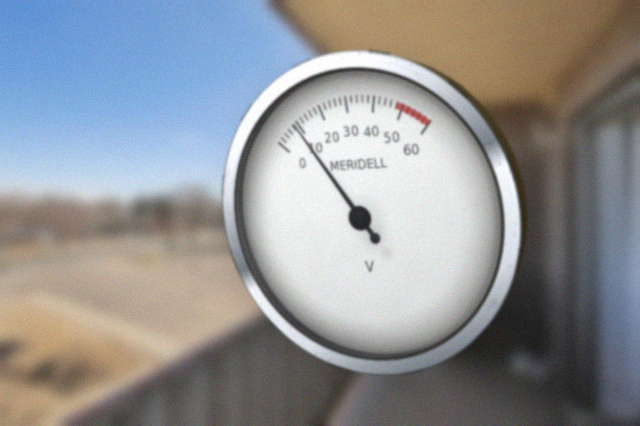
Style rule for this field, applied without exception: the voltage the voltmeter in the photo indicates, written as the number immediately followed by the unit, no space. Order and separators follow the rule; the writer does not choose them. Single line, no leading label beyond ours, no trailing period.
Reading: 10V
